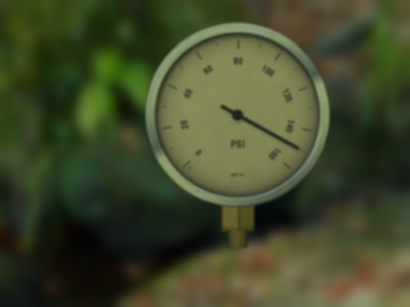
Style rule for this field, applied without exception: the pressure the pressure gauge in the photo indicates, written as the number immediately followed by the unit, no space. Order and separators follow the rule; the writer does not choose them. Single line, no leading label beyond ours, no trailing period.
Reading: 150psi
